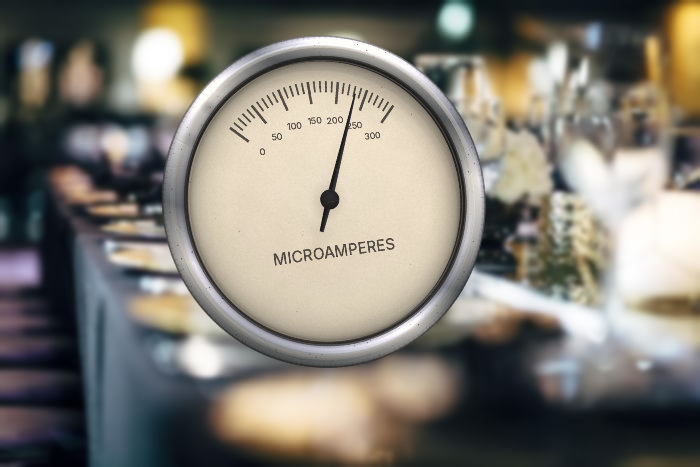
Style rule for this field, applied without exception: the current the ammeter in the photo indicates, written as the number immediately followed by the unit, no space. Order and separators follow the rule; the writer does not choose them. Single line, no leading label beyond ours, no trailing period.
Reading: 230µA
